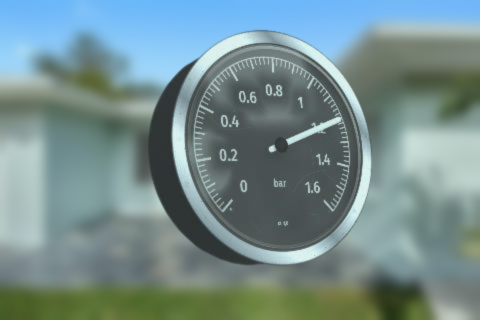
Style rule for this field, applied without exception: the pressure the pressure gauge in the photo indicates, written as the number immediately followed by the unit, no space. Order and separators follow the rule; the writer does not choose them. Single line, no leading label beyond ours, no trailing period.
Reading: 1.2bar
